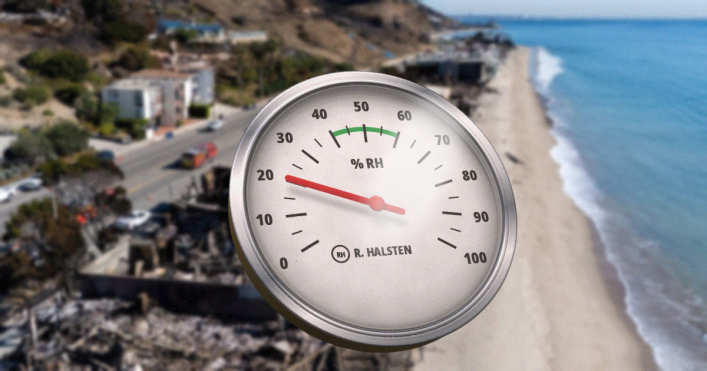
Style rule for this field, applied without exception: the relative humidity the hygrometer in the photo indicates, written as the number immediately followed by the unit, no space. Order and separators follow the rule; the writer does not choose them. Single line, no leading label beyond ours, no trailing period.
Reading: 20%
